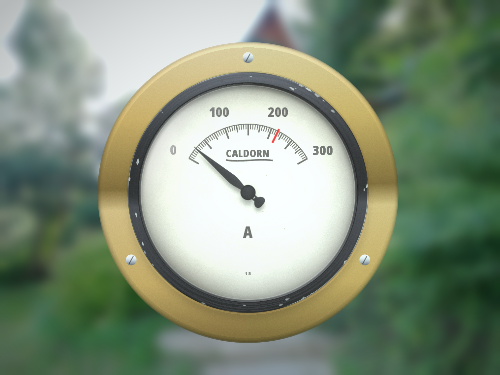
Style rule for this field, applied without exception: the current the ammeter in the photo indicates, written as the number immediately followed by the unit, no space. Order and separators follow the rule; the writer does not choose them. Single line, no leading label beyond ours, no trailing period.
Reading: 25A
